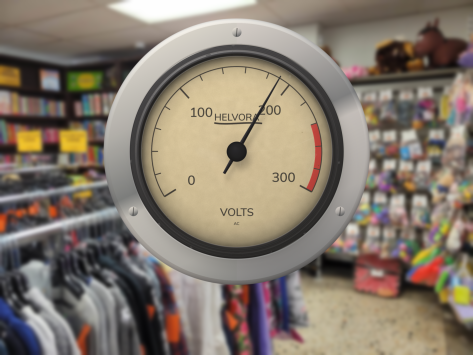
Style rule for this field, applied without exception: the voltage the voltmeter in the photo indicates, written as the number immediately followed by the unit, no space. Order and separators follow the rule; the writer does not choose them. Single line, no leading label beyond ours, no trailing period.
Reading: 190V
